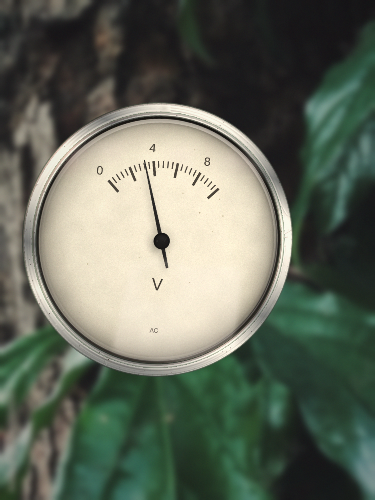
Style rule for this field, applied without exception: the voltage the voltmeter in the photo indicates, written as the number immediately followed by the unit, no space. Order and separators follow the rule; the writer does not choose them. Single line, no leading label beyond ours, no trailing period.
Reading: 3.2V
